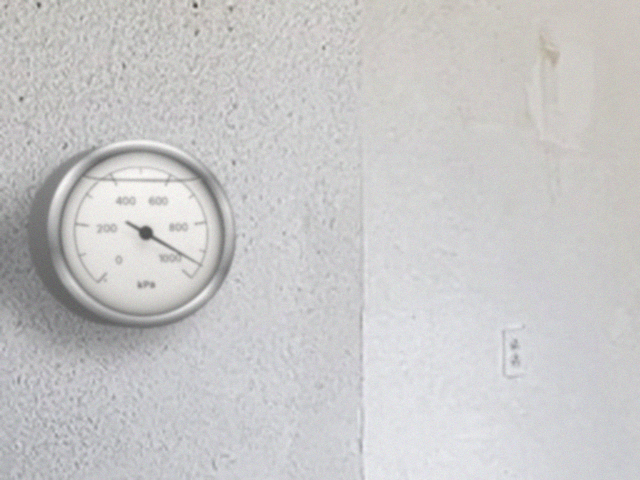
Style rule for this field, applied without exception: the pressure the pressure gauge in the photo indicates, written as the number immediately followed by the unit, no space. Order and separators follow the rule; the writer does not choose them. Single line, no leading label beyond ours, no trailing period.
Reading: 950kPa
